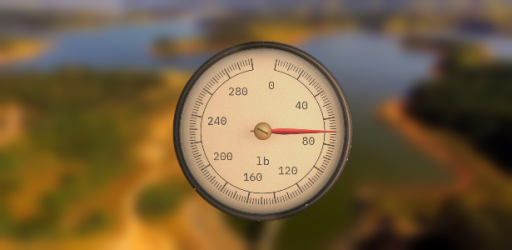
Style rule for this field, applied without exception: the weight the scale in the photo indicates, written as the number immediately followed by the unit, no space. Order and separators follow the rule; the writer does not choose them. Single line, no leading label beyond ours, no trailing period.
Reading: 70lb
